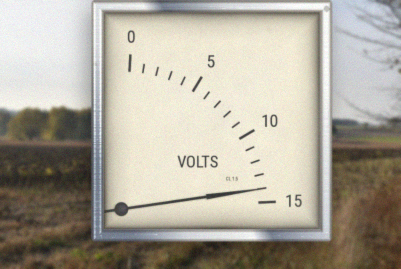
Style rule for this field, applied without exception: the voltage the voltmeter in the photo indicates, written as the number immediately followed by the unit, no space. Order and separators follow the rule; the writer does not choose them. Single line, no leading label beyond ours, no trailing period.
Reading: 14V
